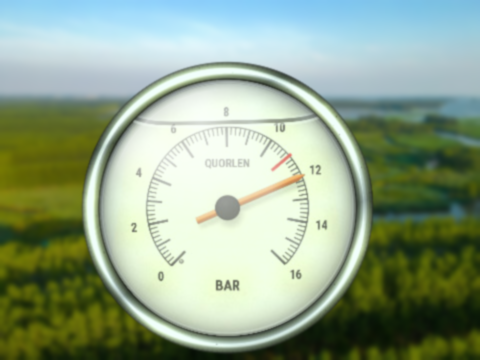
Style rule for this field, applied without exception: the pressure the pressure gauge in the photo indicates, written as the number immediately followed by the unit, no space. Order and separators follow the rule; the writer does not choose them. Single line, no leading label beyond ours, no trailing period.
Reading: 12bar
